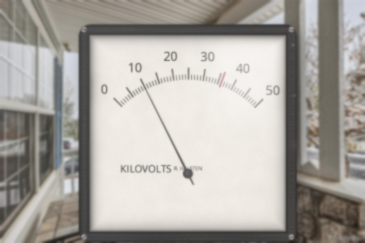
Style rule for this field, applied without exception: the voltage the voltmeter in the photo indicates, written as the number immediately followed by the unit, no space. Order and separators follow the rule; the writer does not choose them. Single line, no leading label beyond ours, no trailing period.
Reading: 10kV
